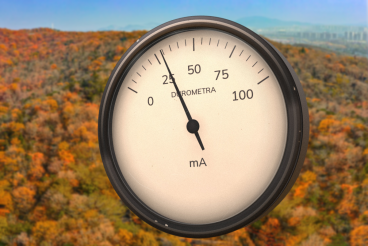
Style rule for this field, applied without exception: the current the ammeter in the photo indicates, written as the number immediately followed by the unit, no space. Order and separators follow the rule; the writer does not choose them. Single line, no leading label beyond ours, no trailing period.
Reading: 30mA
